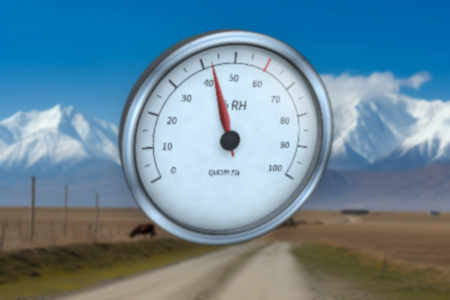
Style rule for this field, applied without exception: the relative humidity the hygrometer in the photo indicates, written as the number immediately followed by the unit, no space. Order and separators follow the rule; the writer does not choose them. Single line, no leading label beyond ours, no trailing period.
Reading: 42.5%
